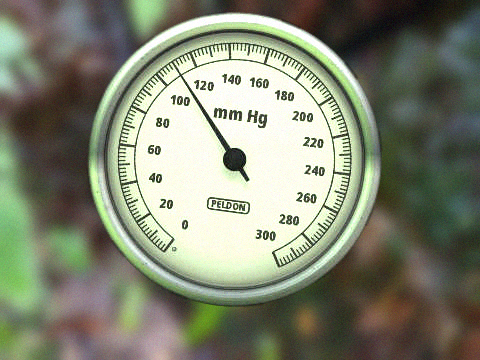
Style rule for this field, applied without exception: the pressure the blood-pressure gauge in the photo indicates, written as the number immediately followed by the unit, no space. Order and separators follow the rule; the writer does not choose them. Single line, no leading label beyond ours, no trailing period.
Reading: 110mmHg
